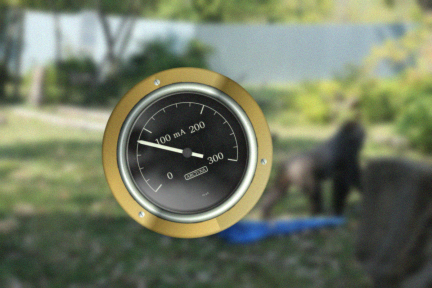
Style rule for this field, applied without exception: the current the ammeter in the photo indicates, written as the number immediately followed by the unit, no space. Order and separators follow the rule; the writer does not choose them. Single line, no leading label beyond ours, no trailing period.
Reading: 80mA
